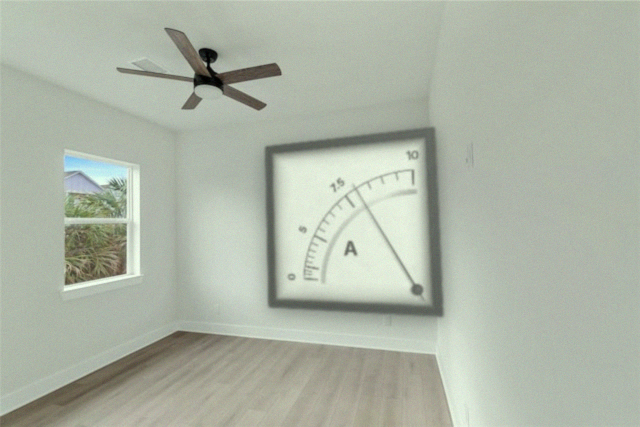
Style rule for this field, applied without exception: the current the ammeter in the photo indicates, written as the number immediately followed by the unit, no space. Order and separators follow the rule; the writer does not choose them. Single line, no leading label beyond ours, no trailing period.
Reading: 8A
